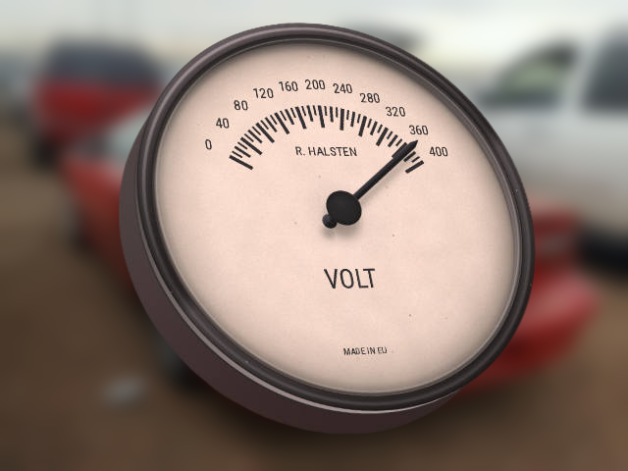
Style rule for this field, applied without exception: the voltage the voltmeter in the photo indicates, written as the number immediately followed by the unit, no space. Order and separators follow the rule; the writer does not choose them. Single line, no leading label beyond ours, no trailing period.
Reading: 370V
